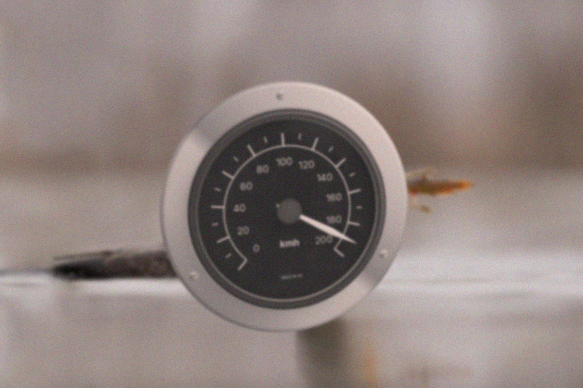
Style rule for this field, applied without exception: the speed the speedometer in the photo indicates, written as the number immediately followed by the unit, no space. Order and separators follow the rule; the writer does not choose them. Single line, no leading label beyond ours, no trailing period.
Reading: 190km/h
